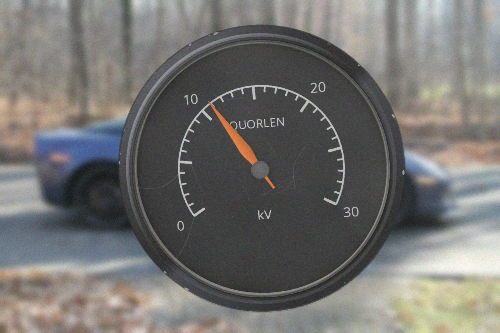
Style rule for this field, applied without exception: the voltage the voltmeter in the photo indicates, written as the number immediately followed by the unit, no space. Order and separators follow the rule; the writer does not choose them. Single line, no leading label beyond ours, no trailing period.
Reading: 11kV
